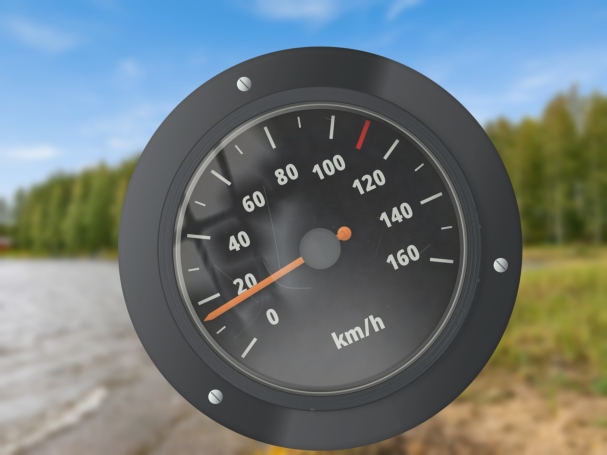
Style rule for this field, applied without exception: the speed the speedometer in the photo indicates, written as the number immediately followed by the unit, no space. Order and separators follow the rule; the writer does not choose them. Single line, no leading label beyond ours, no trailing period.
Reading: 15km/h
